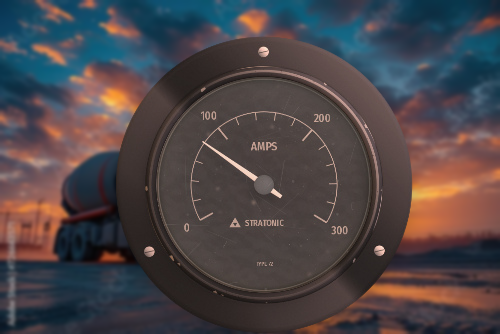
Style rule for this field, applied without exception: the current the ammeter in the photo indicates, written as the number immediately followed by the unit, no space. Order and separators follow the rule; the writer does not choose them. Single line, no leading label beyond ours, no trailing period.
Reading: 80A
